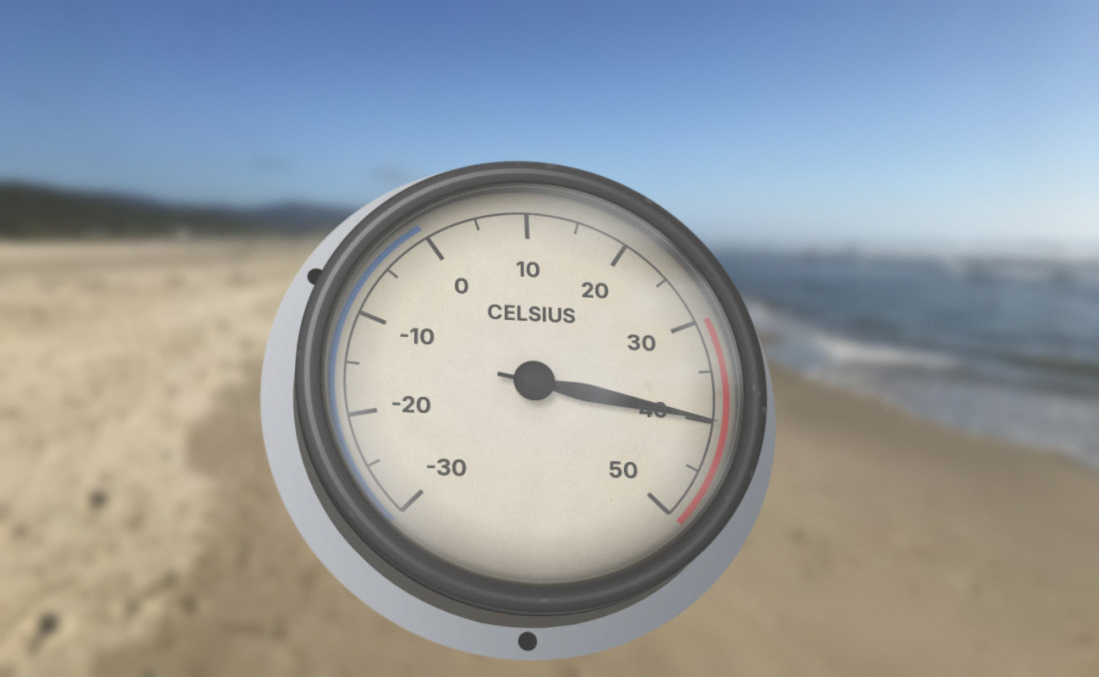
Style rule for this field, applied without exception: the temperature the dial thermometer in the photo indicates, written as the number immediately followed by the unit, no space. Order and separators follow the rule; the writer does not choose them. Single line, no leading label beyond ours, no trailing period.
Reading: 40°C
